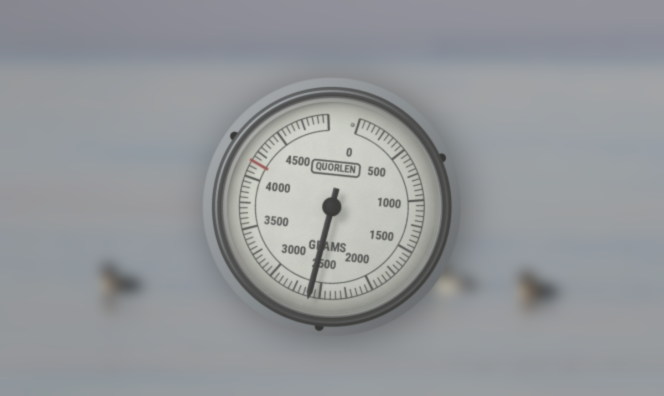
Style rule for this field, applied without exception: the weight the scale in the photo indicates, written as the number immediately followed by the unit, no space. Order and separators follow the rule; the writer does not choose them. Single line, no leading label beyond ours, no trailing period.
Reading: 2600g
